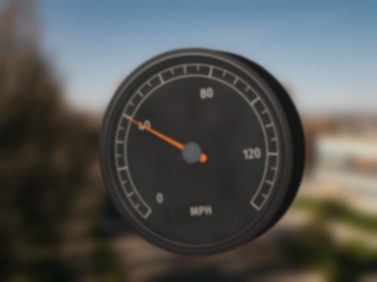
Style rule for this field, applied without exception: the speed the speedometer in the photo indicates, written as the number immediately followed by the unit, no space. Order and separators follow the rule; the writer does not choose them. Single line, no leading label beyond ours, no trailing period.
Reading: 40mph
